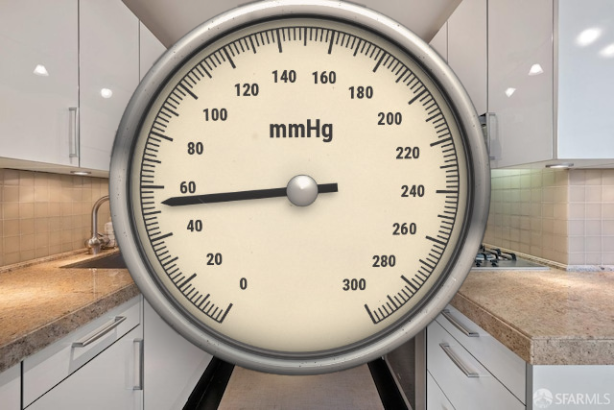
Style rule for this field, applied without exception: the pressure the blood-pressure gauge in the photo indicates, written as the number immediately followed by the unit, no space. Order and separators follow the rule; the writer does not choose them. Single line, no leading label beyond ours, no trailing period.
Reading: 54mmHg
